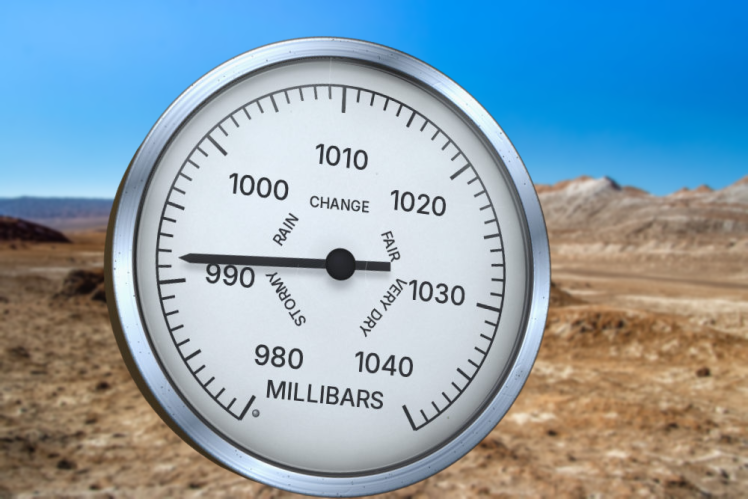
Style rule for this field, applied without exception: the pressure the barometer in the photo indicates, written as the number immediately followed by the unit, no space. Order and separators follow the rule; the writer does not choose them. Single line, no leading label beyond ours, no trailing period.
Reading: 991.5mbar
